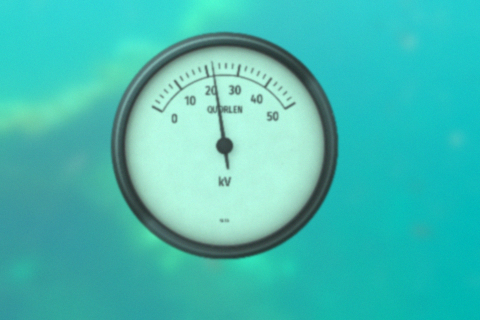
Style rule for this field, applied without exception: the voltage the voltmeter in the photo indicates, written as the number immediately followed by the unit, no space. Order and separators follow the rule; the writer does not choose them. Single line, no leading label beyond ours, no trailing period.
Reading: 22kV
